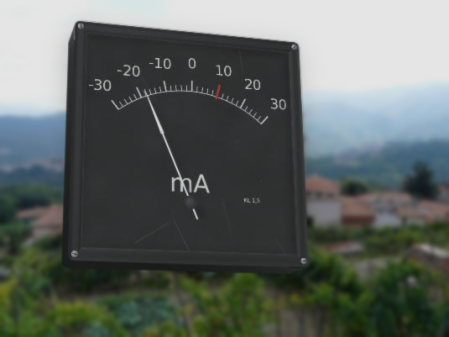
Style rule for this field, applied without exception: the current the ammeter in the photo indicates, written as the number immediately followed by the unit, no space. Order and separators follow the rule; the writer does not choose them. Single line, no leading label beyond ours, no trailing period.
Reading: -18mA
